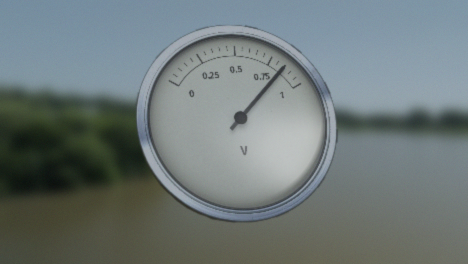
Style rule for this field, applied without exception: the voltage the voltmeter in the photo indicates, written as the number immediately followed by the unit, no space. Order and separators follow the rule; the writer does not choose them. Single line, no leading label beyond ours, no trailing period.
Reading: 0.85V
